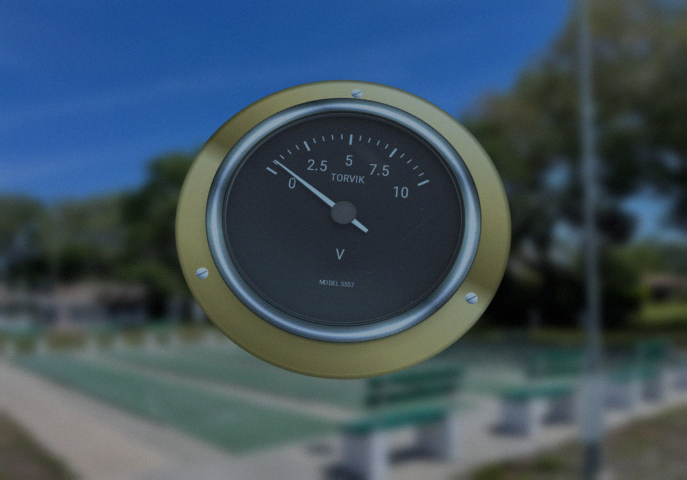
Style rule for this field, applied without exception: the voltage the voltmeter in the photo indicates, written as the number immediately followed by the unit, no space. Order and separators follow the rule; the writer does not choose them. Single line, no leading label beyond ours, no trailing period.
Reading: 0.5V
